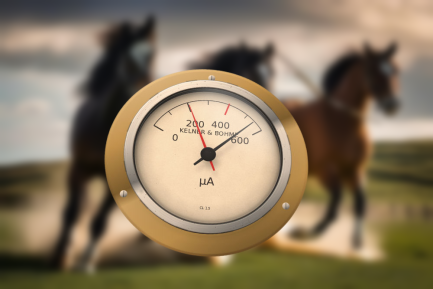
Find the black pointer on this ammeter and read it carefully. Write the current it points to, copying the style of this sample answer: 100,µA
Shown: 550,µA
